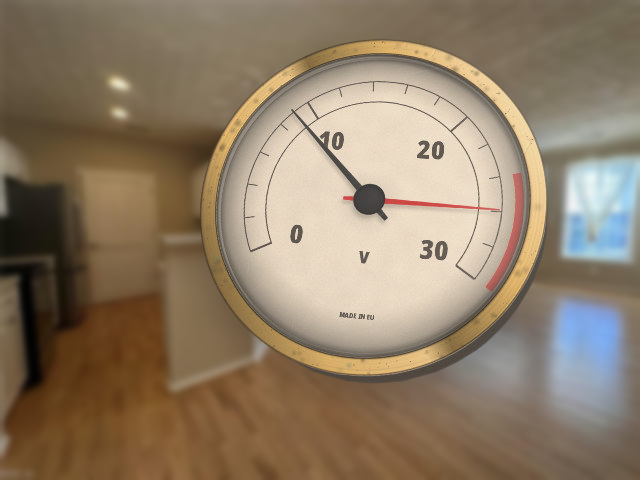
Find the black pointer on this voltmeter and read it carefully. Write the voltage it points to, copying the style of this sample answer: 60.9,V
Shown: 9,V
